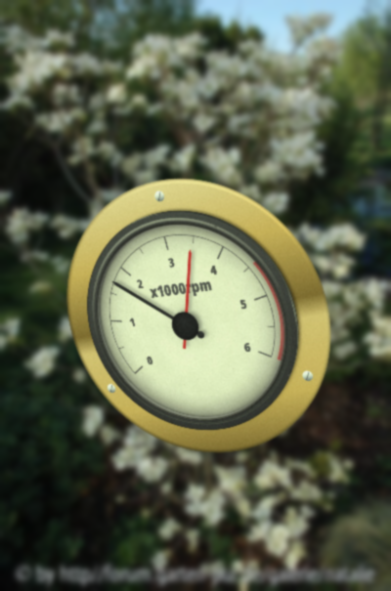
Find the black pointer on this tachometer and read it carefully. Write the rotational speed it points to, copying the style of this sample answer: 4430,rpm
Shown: 1750,rpm
